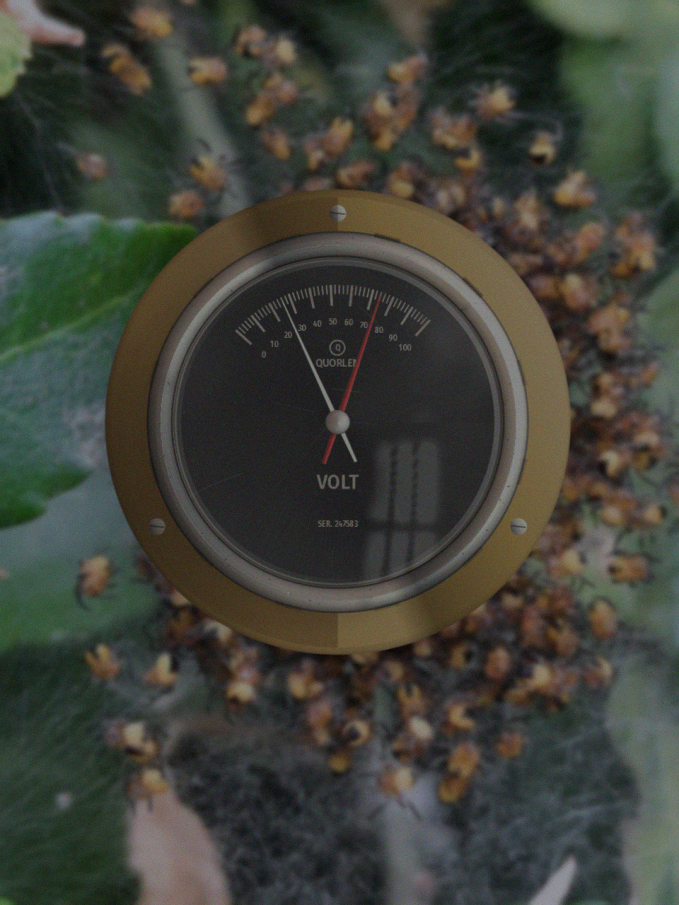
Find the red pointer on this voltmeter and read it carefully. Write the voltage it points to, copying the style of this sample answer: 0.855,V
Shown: 74,V
